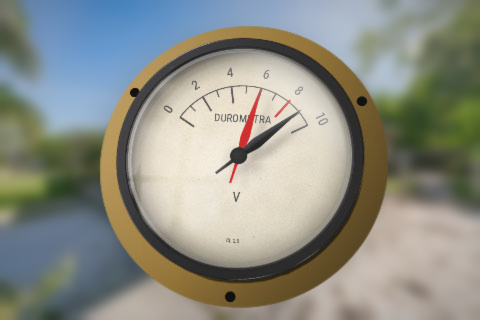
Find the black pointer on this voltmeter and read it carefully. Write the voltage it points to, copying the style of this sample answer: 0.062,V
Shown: 9,V
